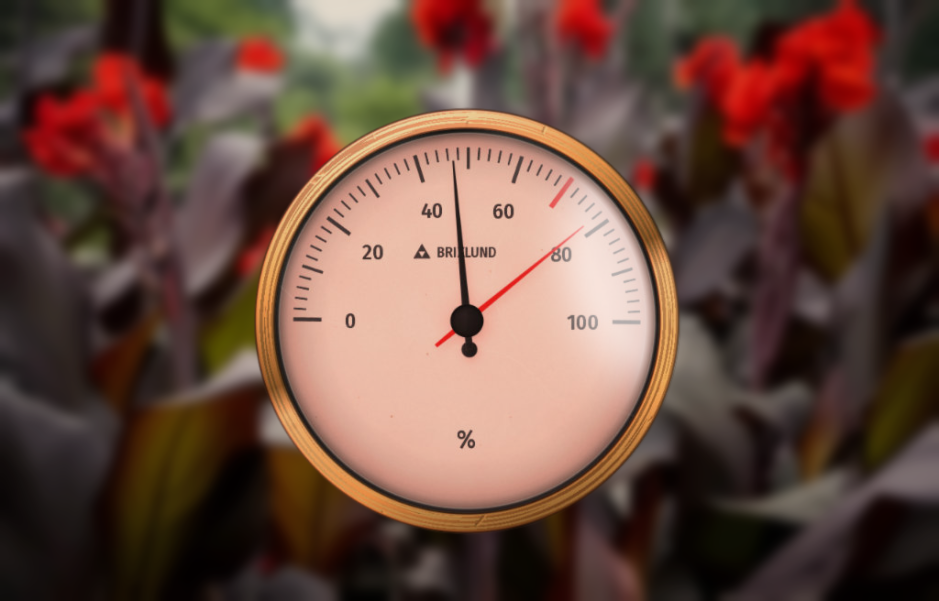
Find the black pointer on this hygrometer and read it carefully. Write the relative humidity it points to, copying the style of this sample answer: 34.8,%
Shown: 47,%
